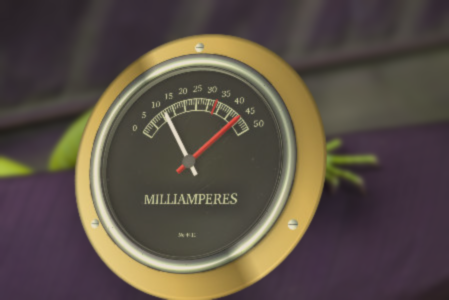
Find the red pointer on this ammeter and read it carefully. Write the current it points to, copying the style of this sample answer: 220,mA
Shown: 45,mA
